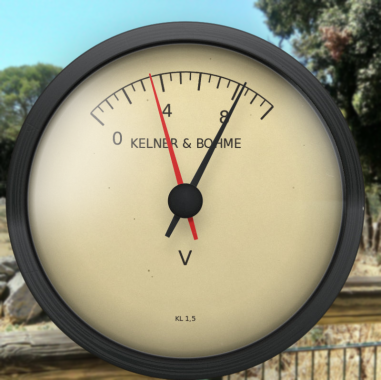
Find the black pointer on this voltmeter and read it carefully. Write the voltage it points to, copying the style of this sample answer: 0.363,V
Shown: 8.25,V
